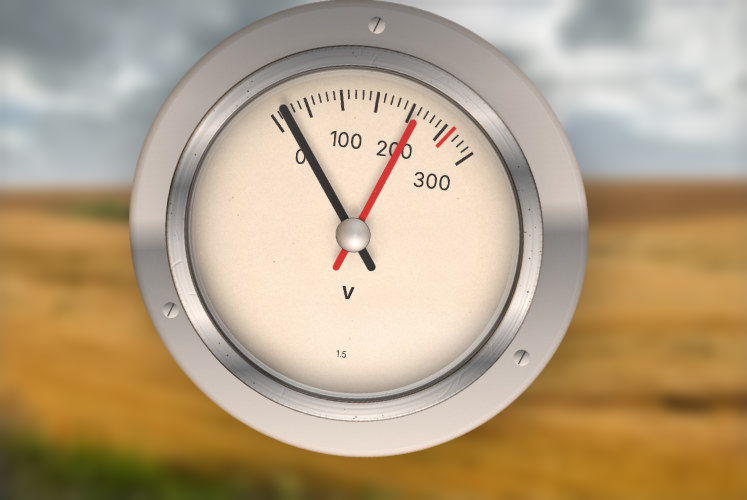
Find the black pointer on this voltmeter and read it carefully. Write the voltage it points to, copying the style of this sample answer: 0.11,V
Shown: 20,V
